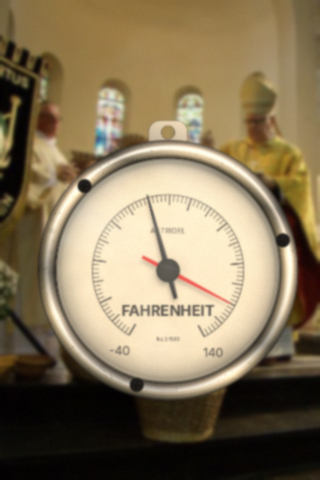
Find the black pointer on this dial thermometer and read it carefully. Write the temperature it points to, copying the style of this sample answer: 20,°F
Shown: 40,°F
